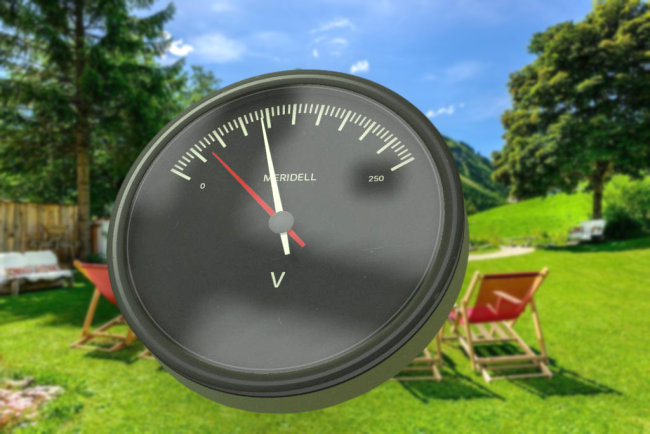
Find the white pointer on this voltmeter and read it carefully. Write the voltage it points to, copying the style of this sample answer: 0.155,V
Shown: 95,V
